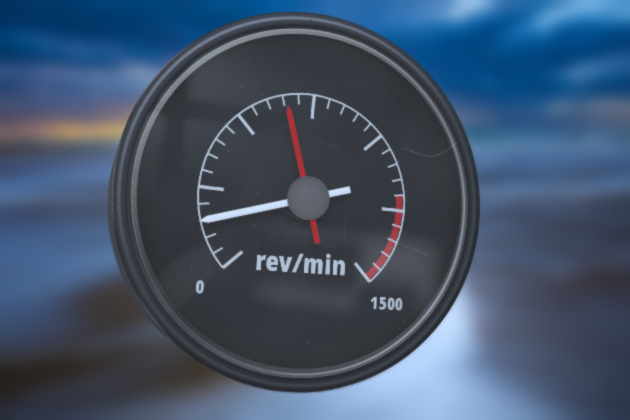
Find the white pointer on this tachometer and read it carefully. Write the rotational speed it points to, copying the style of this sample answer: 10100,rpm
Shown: 150,rpm
